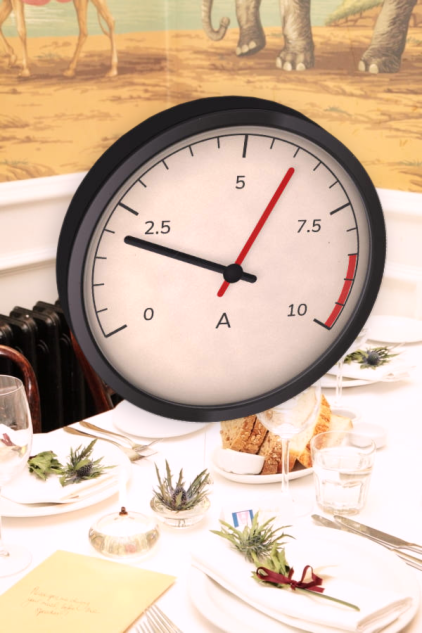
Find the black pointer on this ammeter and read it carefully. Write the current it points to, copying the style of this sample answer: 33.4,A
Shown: 2,A
